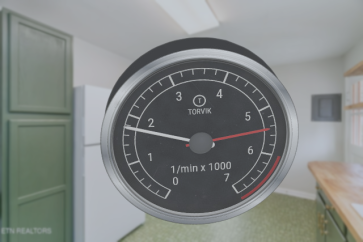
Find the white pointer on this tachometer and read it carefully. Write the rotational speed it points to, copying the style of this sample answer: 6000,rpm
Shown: 1800,rpm
